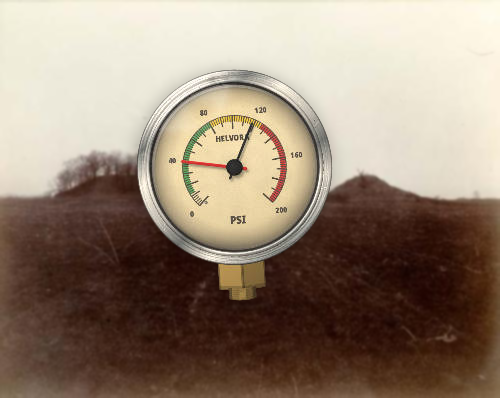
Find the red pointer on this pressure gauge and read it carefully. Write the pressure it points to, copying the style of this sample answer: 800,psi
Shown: 40,psi
